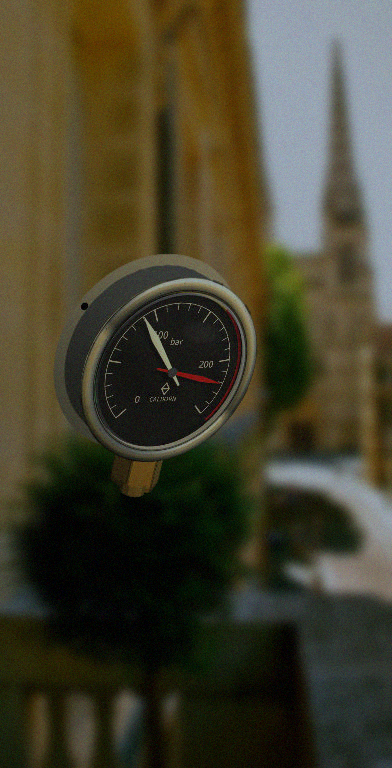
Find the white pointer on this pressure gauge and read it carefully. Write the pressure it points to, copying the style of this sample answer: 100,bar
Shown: 90,bar
